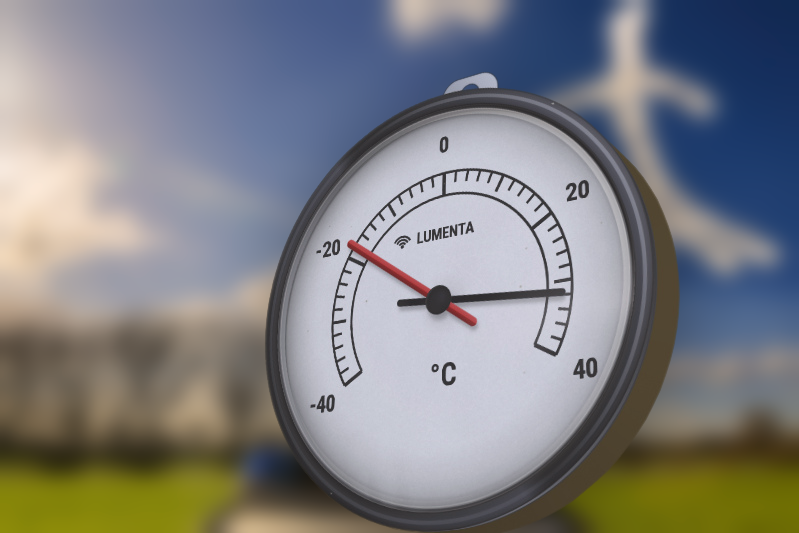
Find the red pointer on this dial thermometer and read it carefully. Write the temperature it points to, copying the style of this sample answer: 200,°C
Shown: -18,°C
